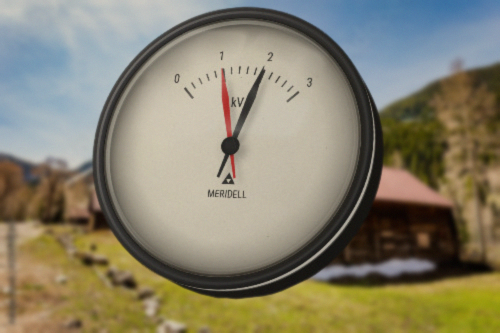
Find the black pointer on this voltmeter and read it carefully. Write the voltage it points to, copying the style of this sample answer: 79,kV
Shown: 2,kV
